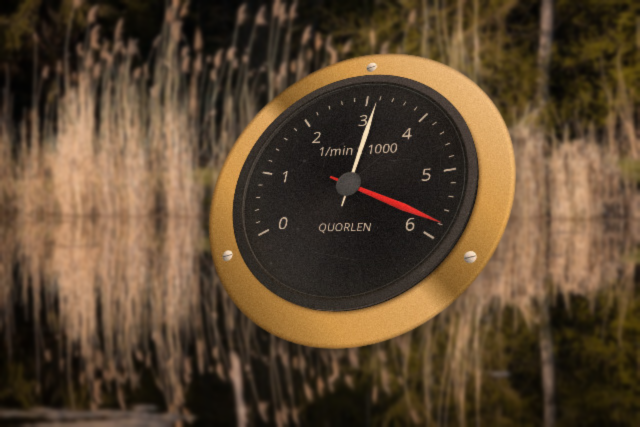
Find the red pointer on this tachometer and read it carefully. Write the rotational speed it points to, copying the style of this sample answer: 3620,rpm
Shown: 5800,rpm
